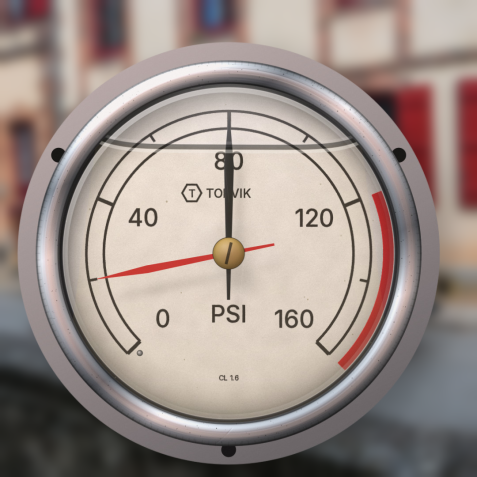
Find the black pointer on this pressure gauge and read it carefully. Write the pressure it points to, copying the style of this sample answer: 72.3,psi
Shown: 80,psi
